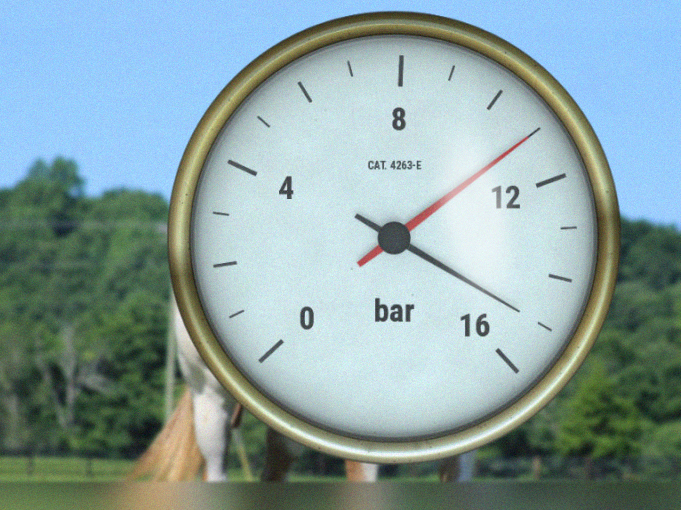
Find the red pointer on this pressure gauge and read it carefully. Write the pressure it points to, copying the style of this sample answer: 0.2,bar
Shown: 11,bar
